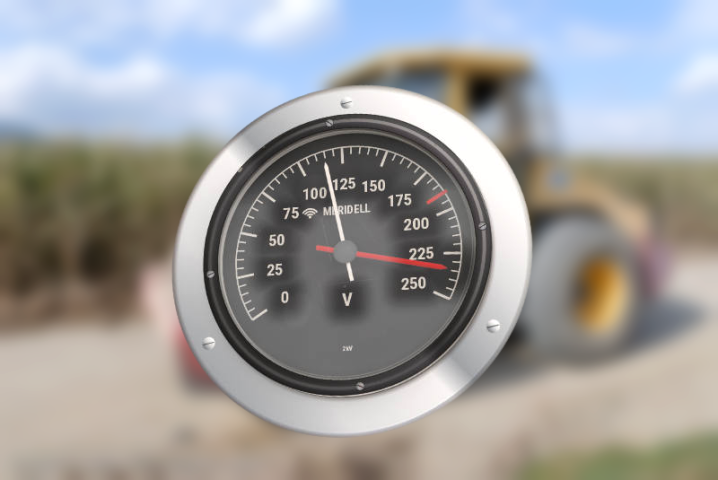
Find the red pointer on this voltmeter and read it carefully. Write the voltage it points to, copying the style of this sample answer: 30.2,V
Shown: 235,V
